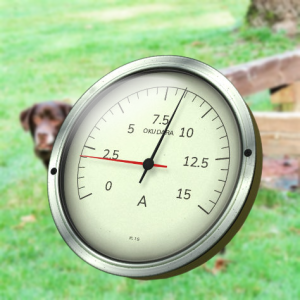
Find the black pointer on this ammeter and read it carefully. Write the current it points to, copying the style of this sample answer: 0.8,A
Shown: 8.5,A
